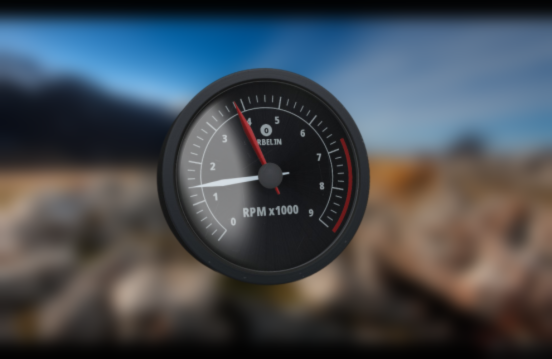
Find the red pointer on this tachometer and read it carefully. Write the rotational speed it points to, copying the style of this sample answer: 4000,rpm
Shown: 3800,rpm
